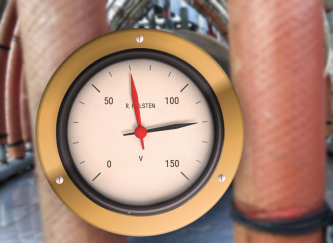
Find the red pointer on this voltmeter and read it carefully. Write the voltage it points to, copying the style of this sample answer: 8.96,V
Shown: 70,V
